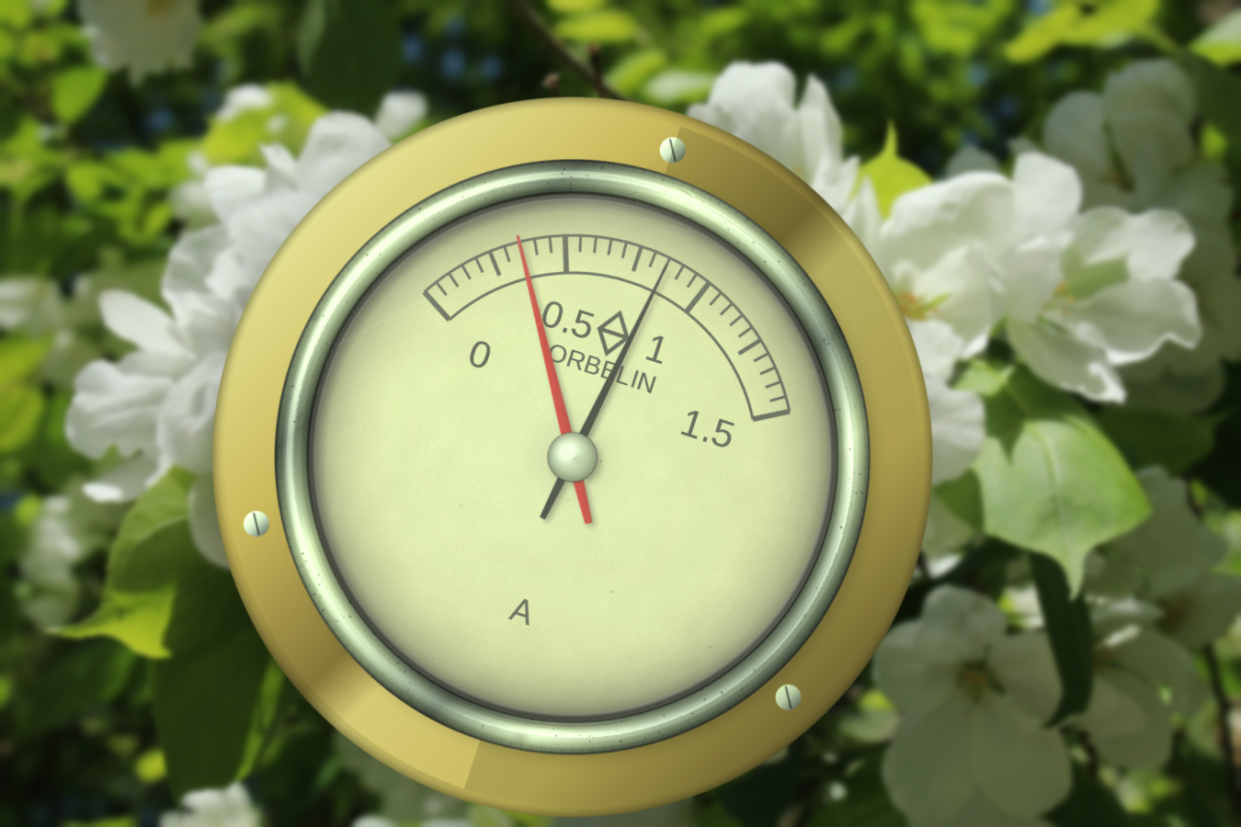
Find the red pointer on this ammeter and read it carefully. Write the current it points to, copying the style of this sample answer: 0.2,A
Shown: 0.35,A
